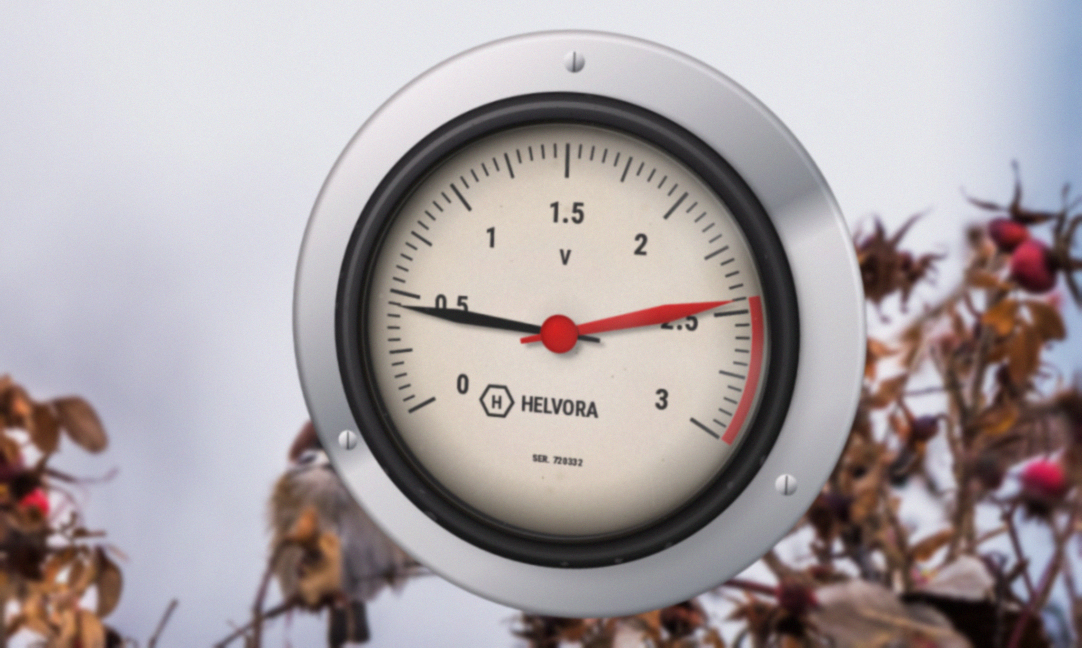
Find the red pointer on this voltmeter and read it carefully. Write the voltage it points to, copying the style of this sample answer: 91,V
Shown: 2.45,V
